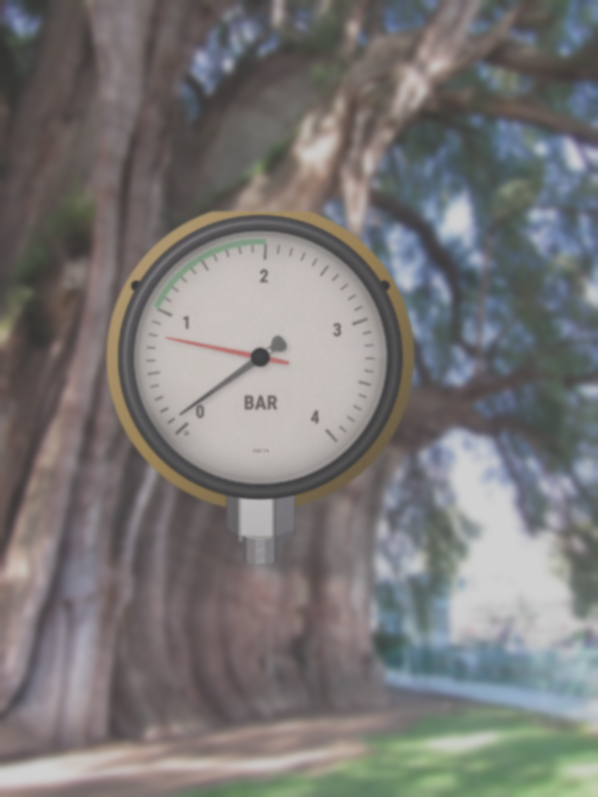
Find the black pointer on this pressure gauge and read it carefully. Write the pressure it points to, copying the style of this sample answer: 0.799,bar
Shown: 0.1,bar
